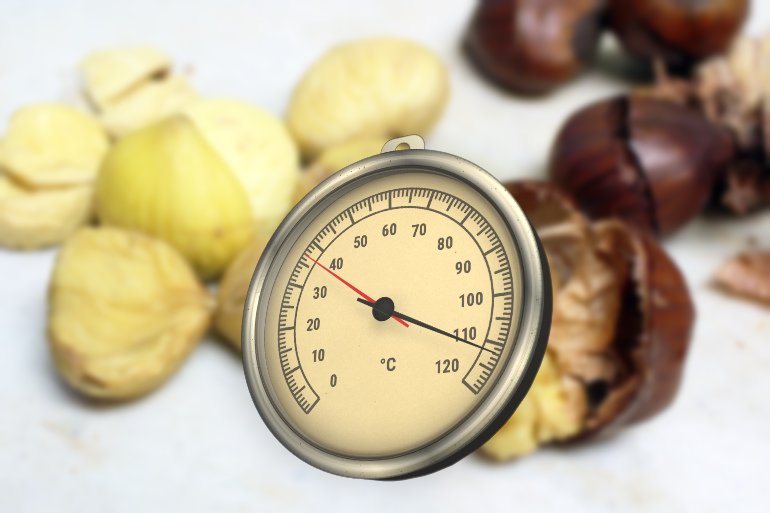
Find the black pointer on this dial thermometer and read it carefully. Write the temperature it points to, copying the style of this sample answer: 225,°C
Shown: 112,°C
